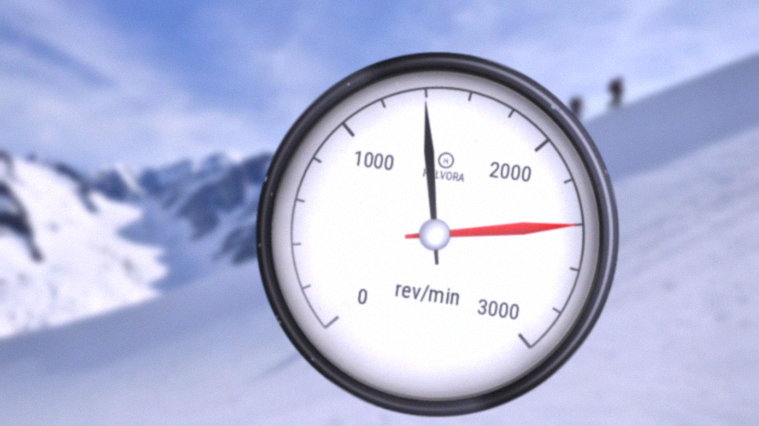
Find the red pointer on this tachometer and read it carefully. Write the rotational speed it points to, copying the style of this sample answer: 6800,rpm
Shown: 2400,rpm
